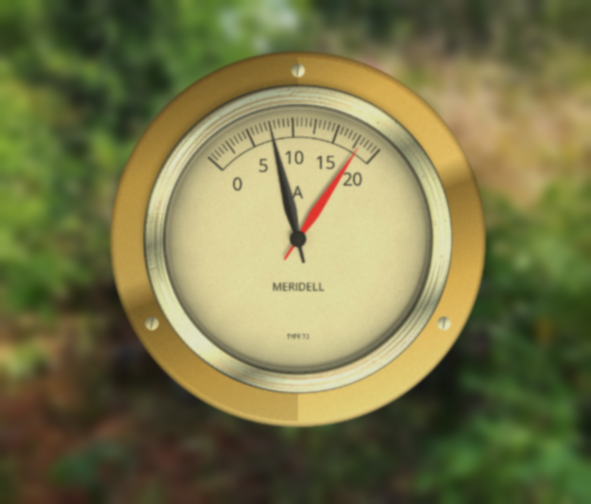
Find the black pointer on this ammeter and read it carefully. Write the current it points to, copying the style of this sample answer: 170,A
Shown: 7.5,A
